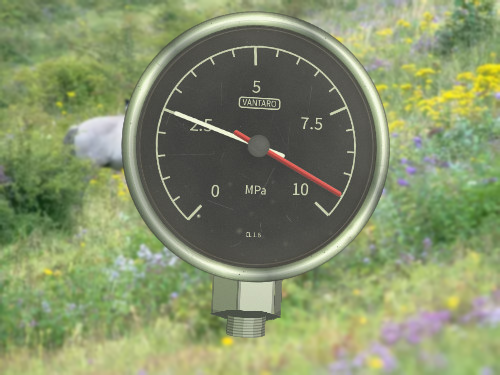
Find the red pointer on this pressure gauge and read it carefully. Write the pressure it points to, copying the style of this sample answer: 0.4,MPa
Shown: 9.5,MPa
